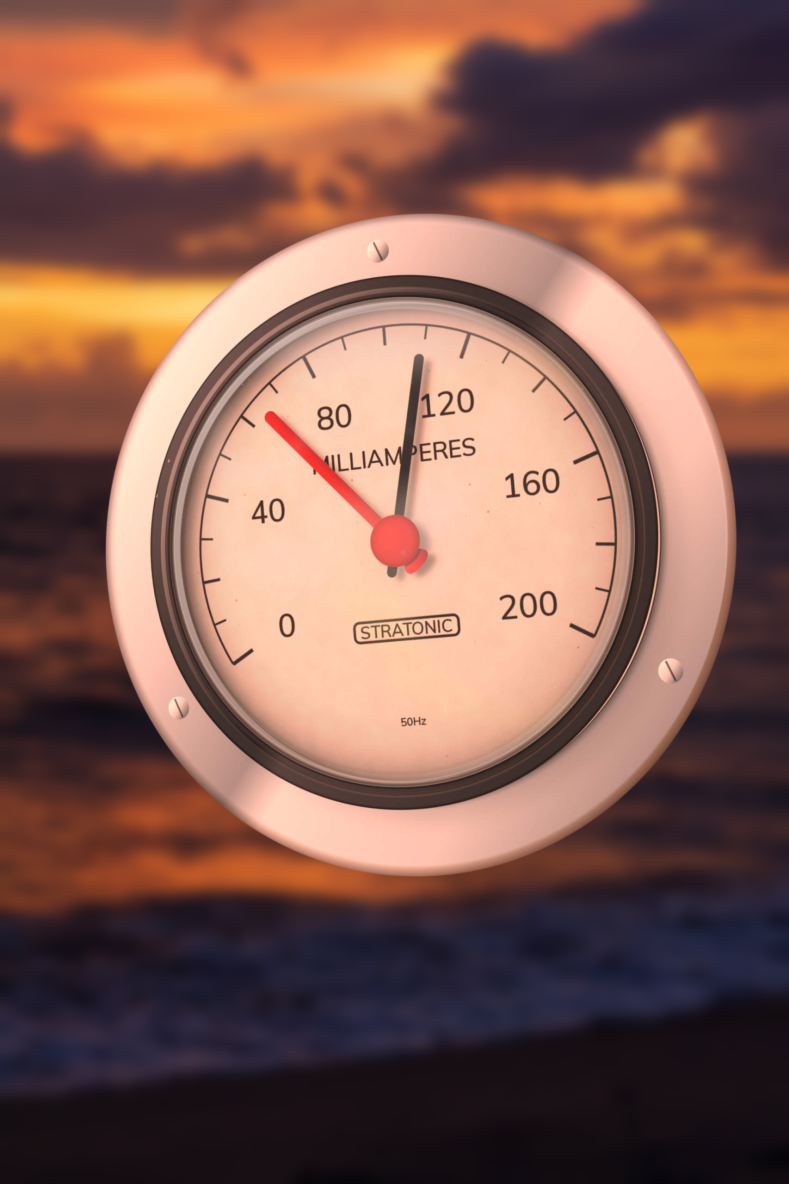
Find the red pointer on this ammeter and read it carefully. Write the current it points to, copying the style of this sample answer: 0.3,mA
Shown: 65,mA
